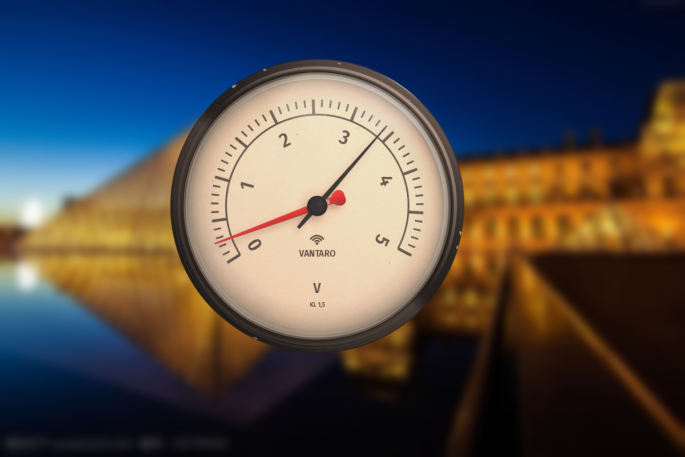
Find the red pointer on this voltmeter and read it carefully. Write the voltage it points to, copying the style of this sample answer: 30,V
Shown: 0.25,V
